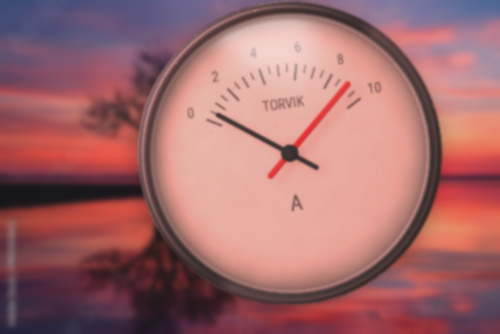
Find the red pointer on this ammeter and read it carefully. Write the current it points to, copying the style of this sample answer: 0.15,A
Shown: 9,A
